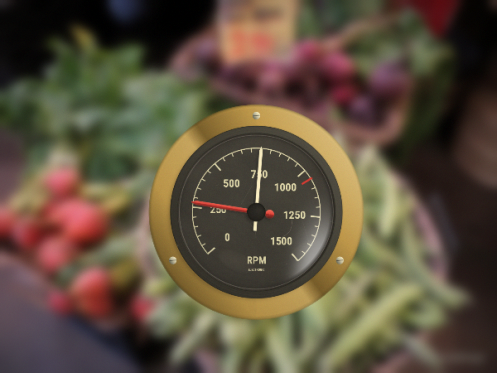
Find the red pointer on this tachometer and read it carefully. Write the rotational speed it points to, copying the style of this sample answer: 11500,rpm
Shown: 275,rpm
